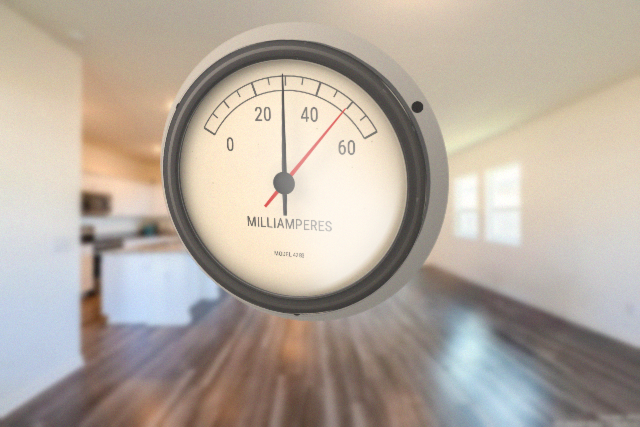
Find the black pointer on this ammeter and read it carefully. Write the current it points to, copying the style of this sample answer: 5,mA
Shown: 30,mA
